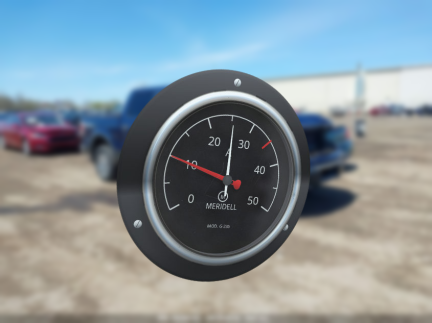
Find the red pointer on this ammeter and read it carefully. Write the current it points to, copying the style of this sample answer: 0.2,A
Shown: 10,A
